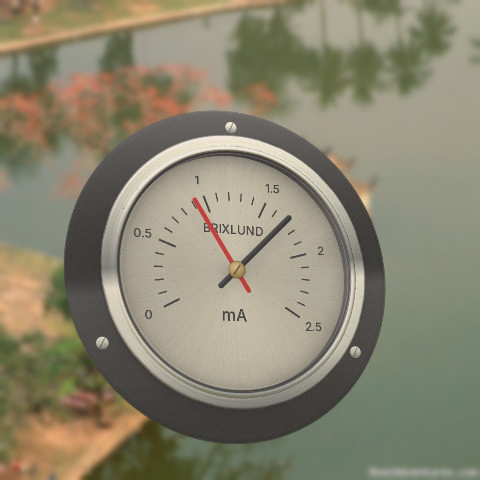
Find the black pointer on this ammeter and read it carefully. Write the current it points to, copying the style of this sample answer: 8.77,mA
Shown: 1.7,mA
